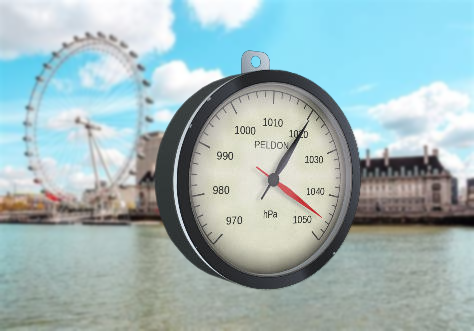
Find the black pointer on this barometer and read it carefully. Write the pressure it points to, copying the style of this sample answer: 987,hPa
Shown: 1020,hPa
